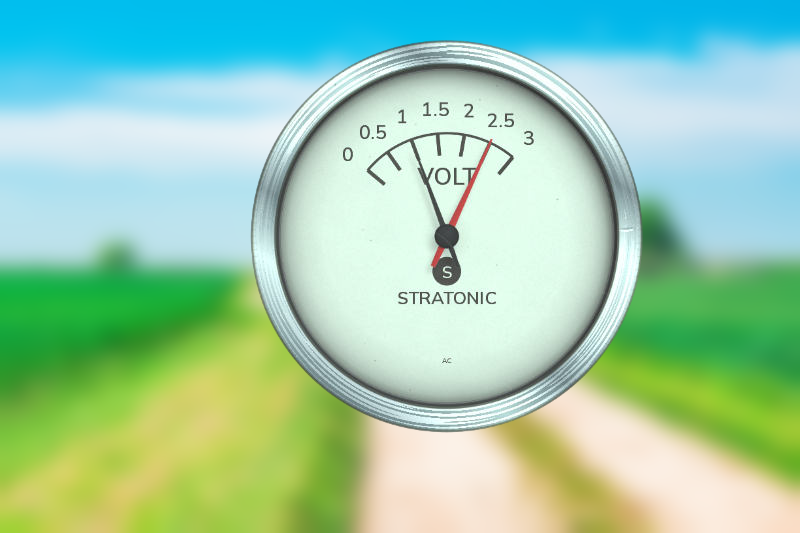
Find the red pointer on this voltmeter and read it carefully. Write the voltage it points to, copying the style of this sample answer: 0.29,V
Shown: 2.5,V
